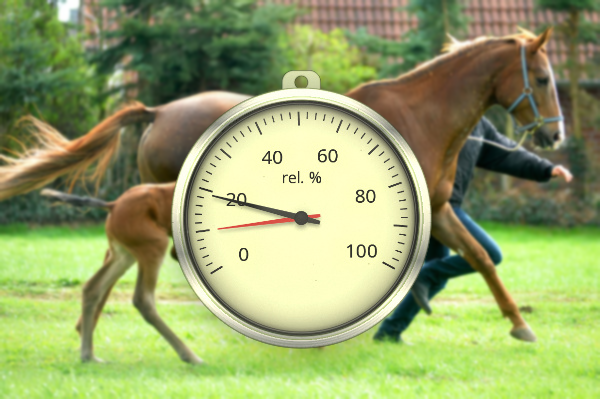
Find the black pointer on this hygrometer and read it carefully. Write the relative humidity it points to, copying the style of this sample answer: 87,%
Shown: 19,%
